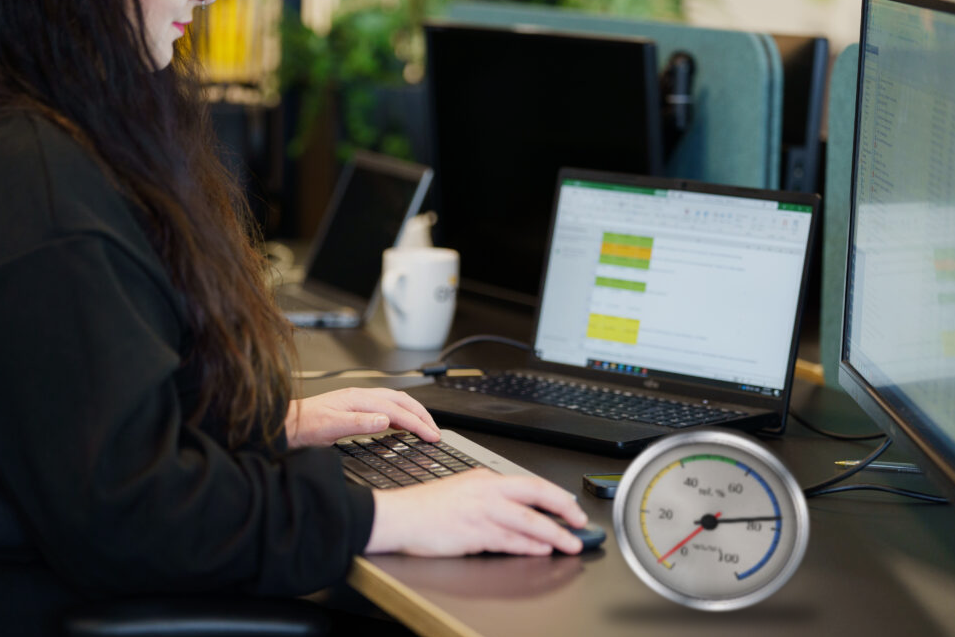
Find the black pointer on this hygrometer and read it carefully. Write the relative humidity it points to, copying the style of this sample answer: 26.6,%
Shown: 76,%
